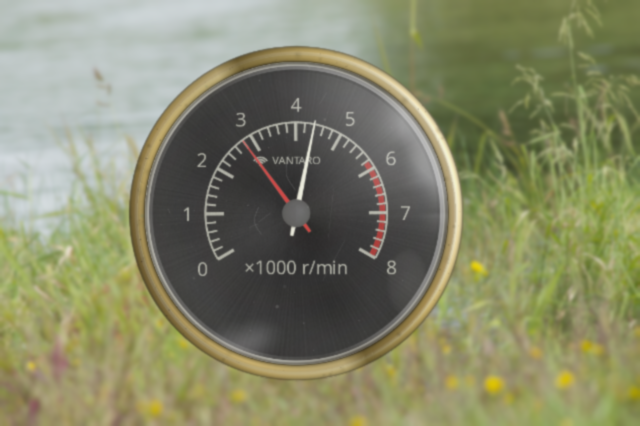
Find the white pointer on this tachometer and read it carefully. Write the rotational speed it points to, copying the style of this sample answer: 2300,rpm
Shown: 4400,rpm
